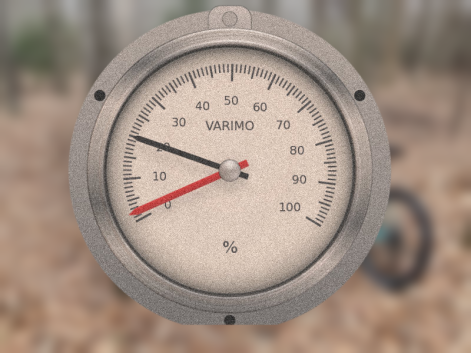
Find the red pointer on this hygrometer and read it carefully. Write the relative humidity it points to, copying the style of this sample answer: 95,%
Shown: 2,%
